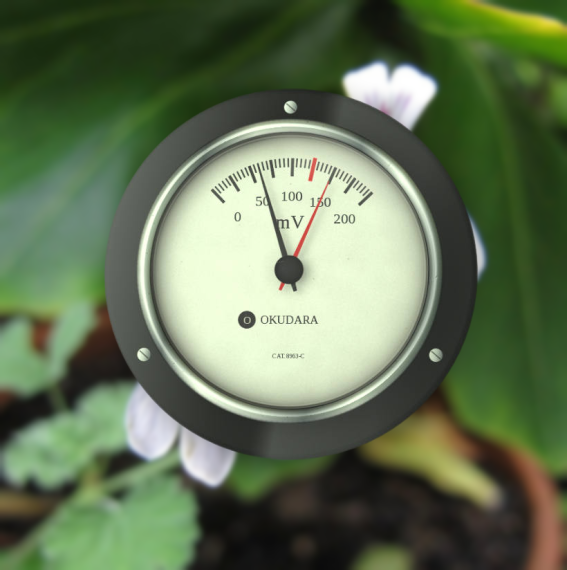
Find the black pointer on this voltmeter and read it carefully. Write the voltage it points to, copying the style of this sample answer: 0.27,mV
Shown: 60,mV
